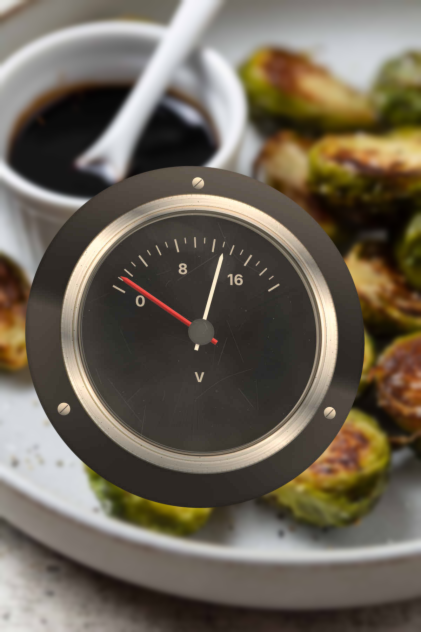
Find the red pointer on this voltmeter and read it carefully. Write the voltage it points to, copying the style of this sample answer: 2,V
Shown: 1,V
